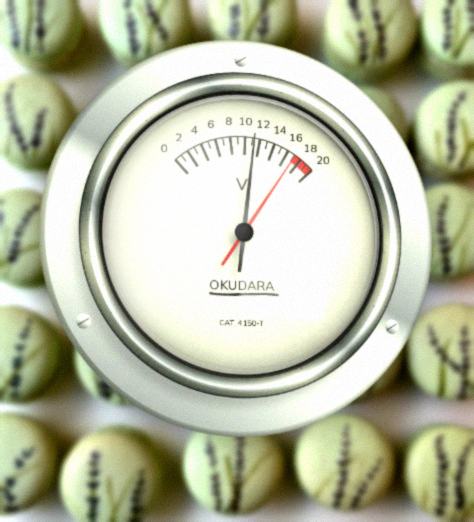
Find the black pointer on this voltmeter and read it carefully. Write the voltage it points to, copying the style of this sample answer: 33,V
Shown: 11,V
